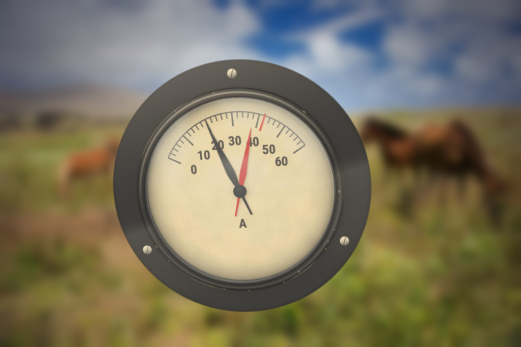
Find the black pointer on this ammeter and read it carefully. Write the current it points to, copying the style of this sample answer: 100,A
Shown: 20,A
